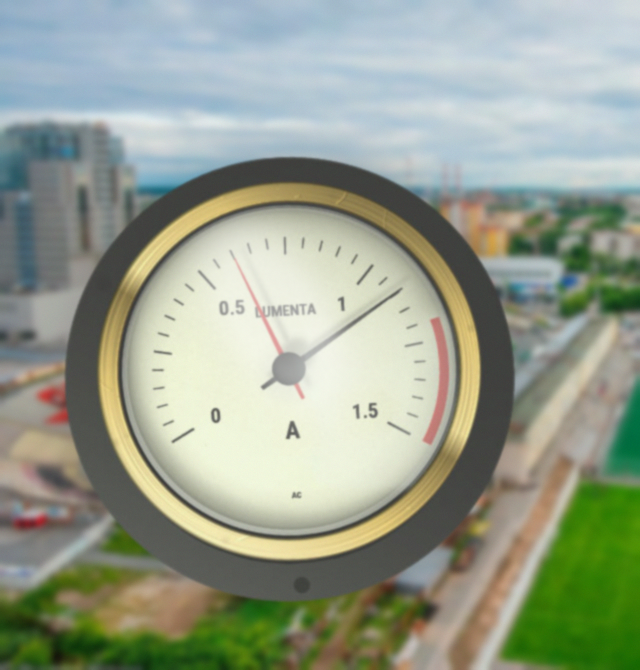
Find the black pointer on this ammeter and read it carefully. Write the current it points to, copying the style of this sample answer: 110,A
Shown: 1.1,A
